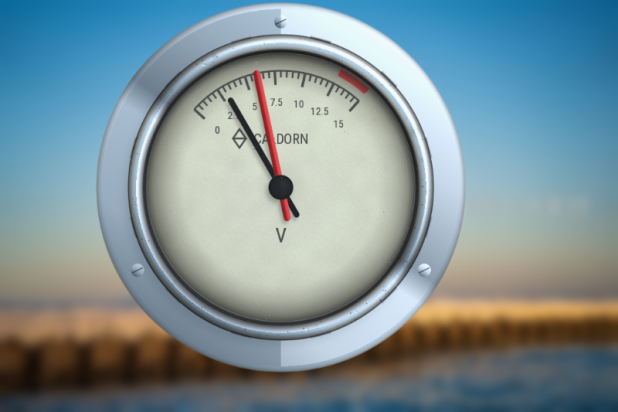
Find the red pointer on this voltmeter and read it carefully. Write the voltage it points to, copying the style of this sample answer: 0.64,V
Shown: 6,V
